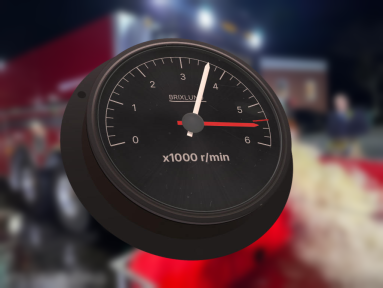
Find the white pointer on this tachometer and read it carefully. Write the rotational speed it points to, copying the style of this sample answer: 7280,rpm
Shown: 3600,rpm
